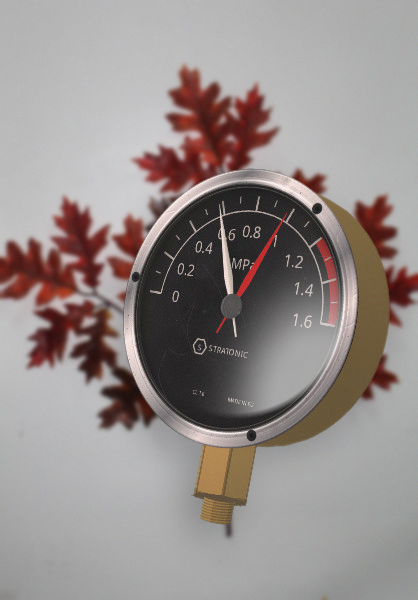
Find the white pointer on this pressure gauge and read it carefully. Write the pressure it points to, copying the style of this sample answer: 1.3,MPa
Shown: 0.6,MPa
